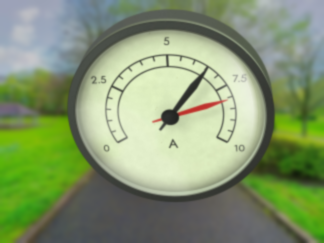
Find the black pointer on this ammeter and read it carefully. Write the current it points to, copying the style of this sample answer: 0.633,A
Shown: 6.5,A
